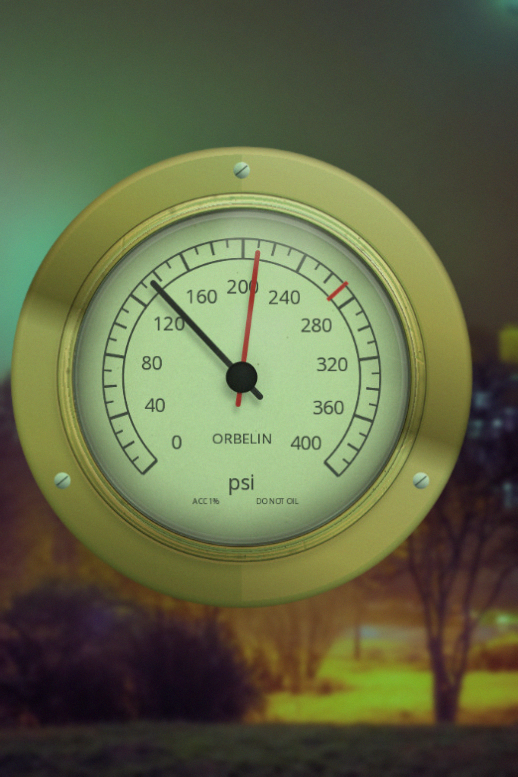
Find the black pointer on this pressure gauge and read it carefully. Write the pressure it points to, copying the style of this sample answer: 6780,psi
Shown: 135,psi
